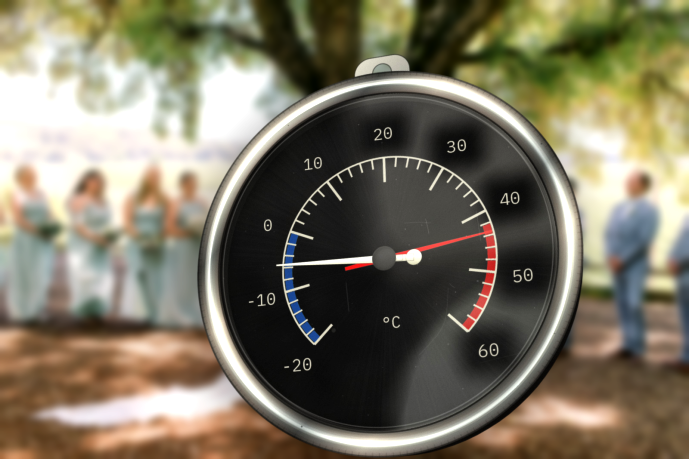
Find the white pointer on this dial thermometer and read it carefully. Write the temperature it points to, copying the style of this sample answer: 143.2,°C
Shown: -6,°C
